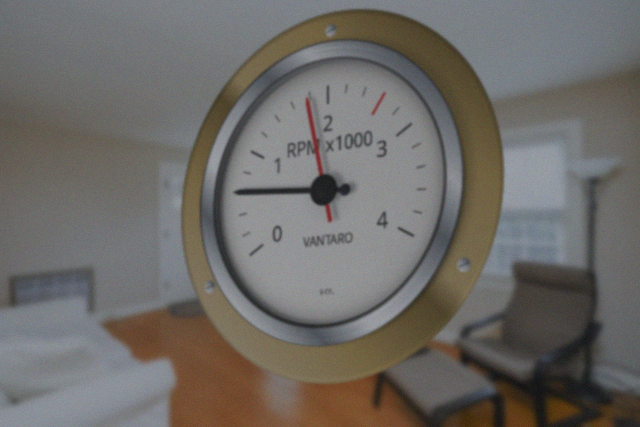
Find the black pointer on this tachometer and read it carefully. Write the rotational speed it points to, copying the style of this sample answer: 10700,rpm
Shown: 600,rpm
